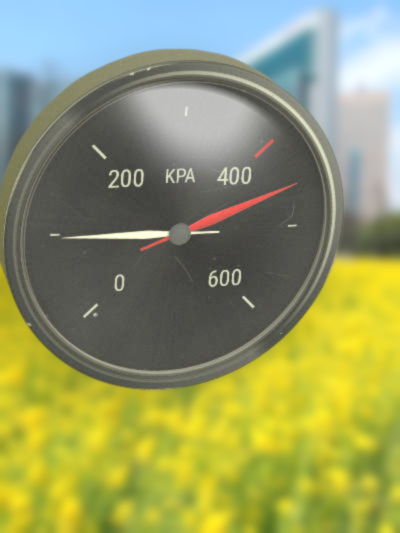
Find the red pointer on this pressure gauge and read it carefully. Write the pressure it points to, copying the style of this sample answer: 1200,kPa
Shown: 450,kPa
